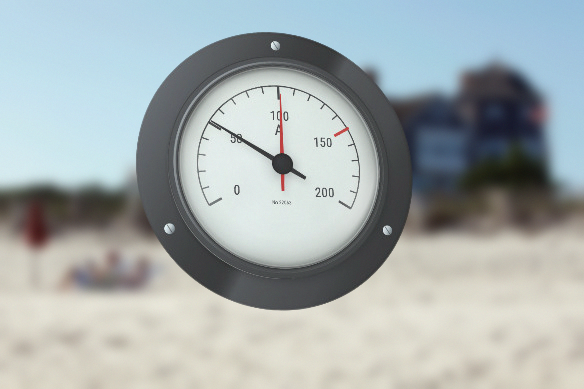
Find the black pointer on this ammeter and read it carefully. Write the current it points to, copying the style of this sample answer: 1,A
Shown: 50,A
